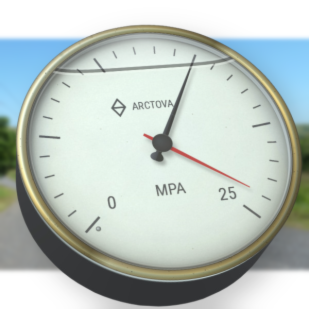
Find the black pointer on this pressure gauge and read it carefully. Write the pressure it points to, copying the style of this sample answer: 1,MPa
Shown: 15,MPa
